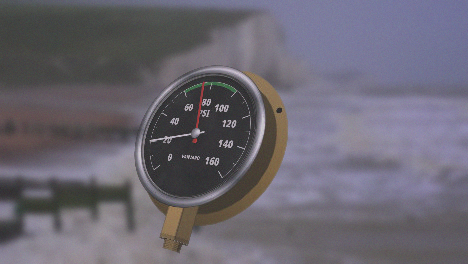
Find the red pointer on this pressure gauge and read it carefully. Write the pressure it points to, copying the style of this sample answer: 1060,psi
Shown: 75,psi
